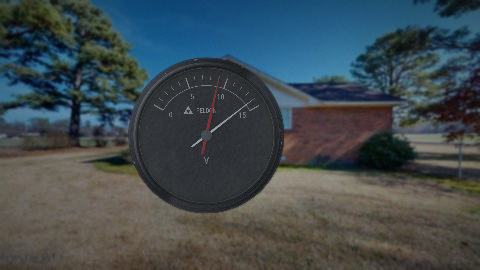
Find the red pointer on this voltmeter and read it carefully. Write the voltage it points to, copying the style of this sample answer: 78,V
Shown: 9,V
